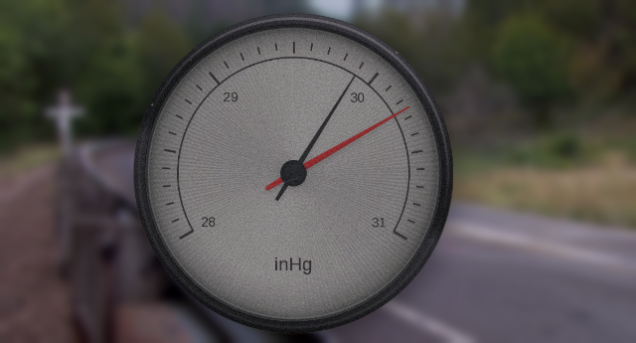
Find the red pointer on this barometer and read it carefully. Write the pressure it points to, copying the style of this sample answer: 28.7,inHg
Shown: 30.25,inHg
